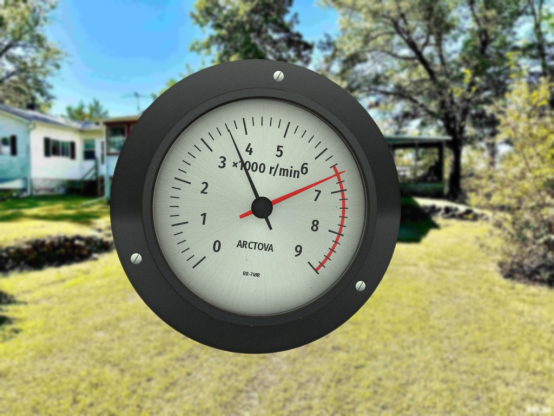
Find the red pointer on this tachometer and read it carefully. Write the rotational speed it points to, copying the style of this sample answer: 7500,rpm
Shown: 6600,rpm
